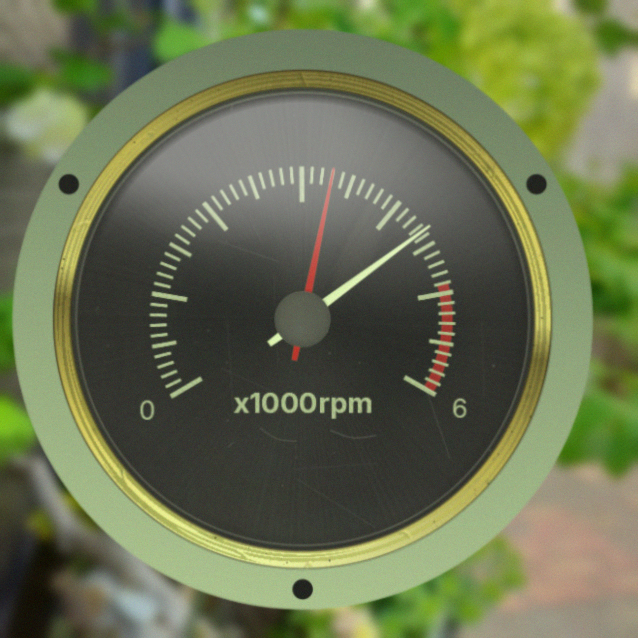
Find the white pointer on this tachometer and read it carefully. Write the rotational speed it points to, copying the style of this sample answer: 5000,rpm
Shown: 4350,rpm
